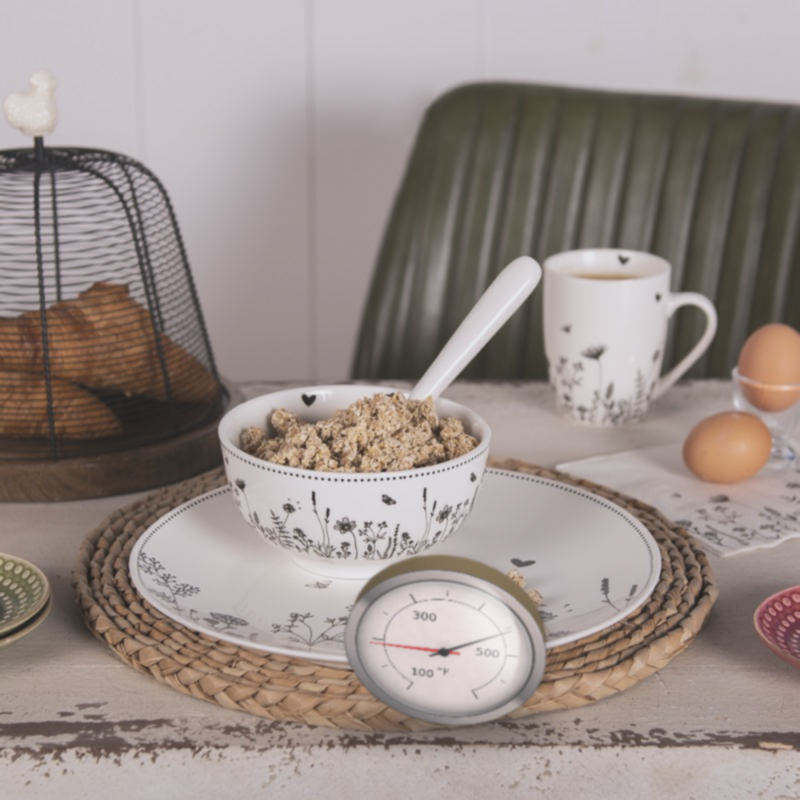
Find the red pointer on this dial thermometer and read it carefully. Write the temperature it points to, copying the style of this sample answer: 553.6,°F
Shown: 200,°F
